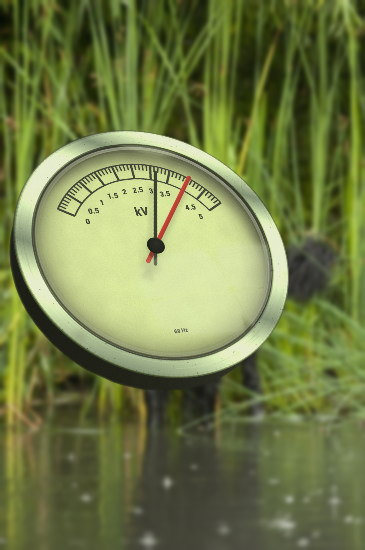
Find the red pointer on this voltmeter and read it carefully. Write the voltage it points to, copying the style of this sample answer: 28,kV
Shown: 4,kV
